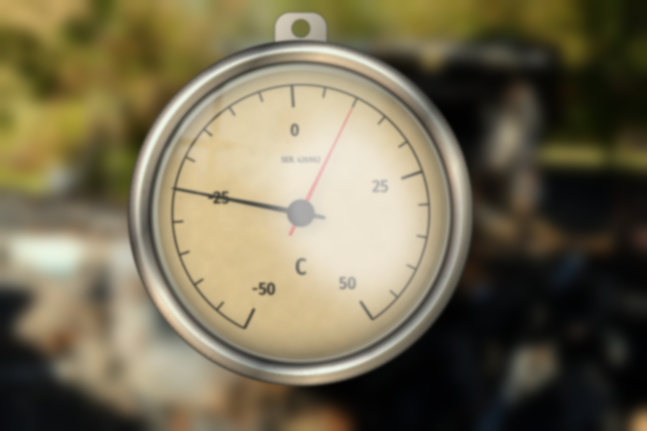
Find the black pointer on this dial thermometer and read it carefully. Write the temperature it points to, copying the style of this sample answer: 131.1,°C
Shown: -25,°C
